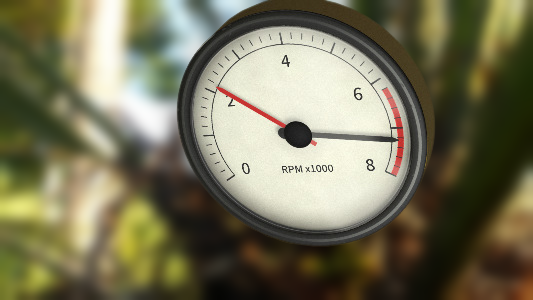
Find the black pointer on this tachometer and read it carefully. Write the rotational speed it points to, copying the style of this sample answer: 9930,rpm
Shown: 7200,rpm
